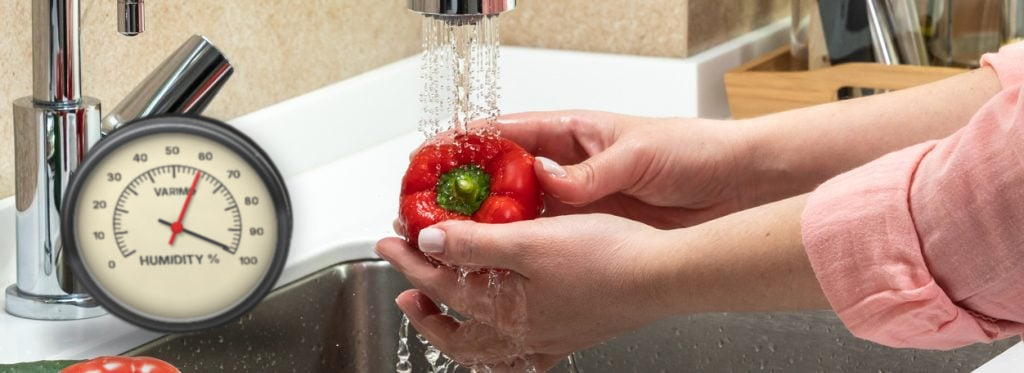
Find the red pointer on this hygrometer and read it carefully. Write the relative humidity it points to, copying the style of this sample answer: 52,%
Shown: 60,%
